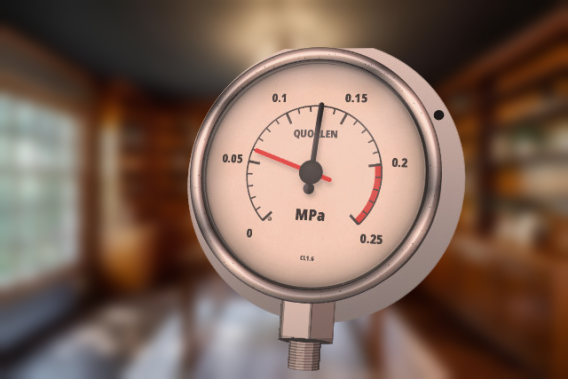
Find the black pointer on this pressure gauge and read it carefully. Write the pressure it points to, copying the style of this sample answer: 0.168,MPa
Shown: 0.13,MPa
